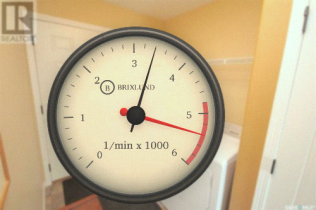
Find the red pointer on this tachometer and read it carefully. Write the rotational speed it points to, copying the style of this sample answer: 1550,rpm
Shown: 5400,rpm
